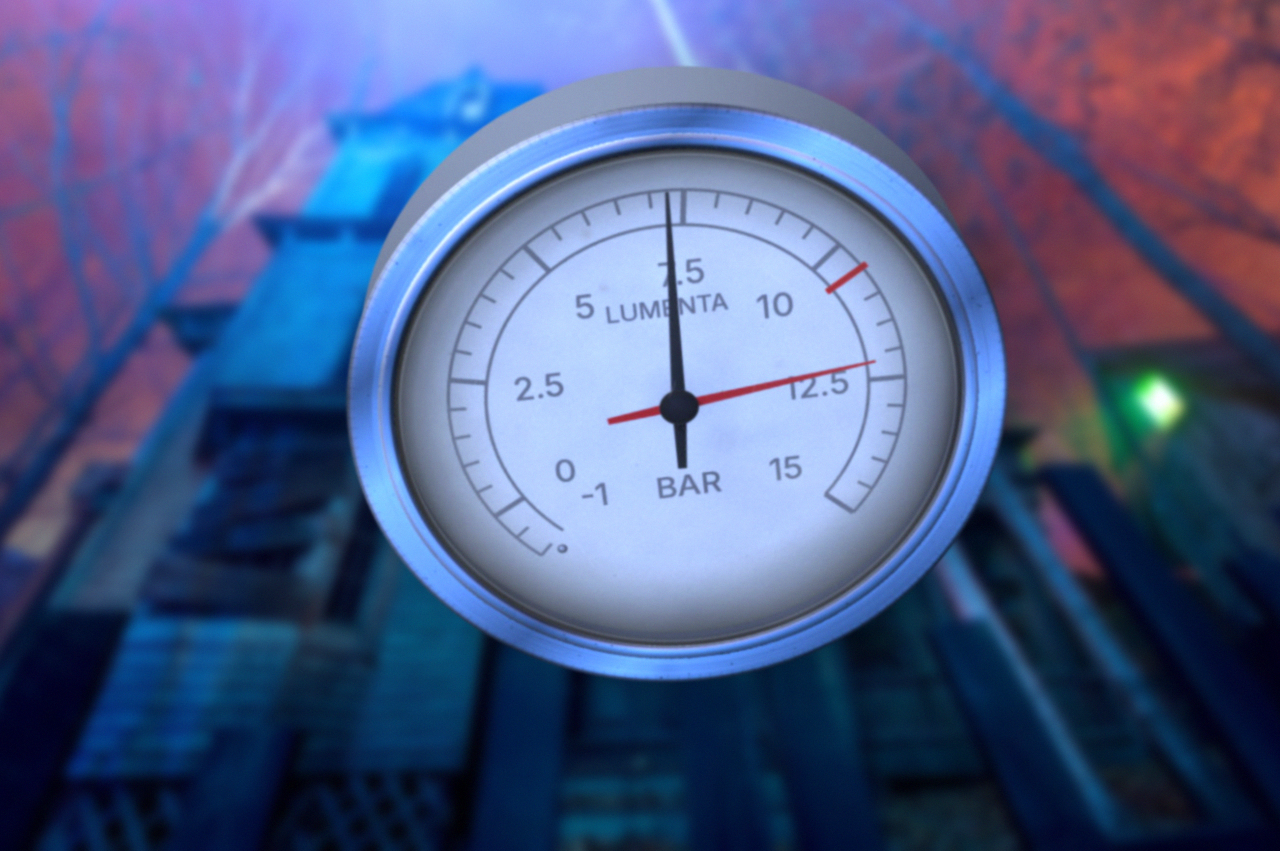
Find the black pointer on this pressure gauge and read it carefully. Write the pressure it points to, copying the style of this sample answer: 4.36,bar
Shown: 7.25,bar
